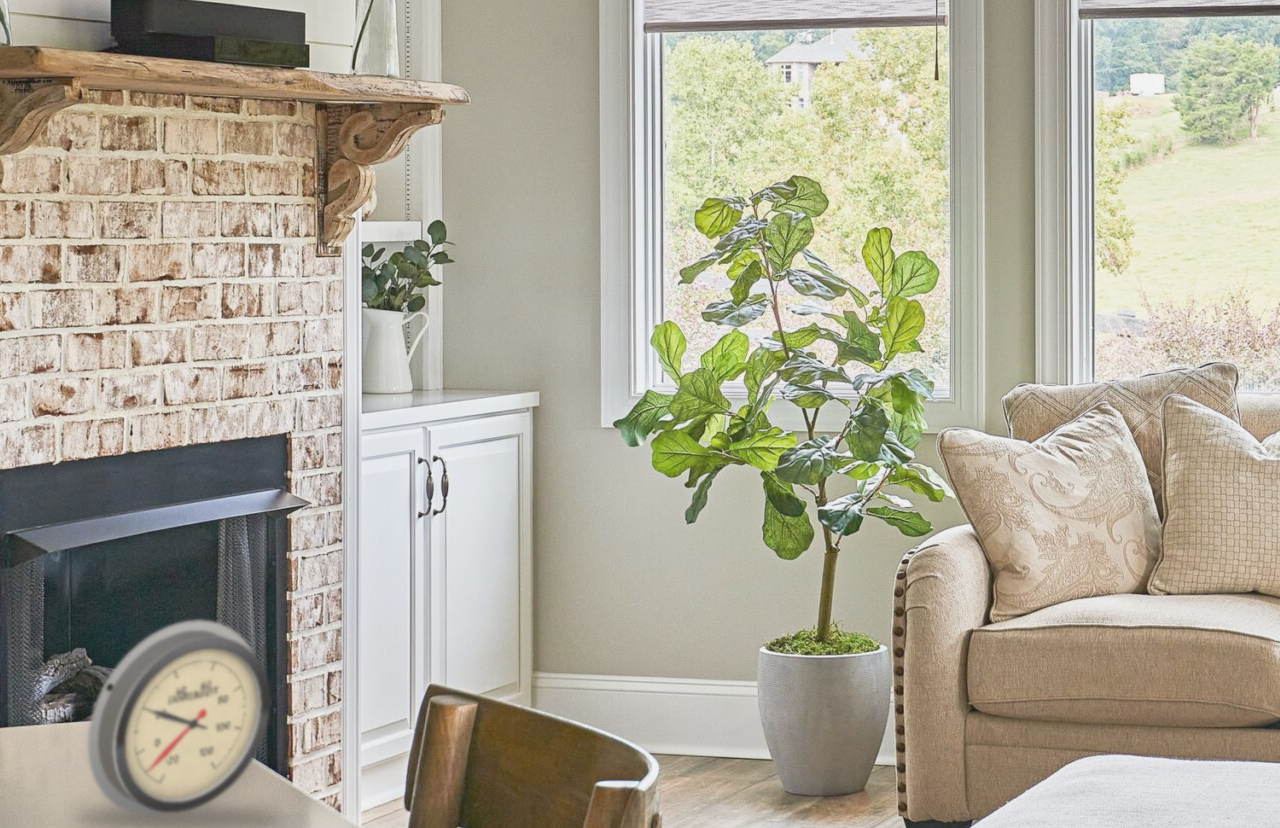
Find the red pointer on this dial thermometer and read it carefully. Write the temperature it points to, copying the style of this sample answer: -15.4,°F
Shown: -10,°F
